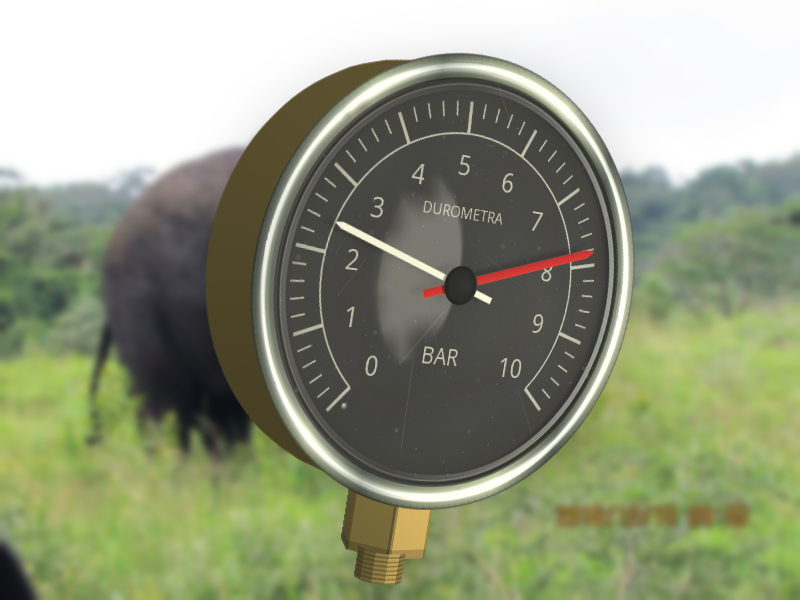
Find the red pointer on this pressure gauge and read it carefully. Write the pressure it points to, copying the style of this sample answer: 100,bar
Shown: 7.8,bar
